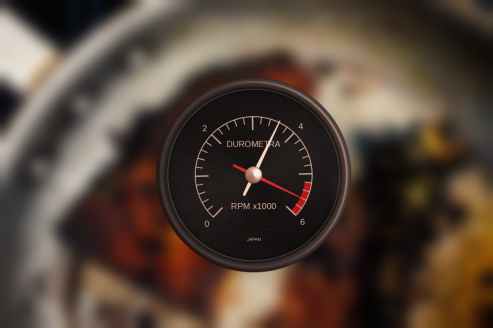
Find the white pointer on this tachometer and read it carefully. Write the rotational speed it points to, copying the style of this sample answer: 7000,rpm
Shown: 3600,rpm
